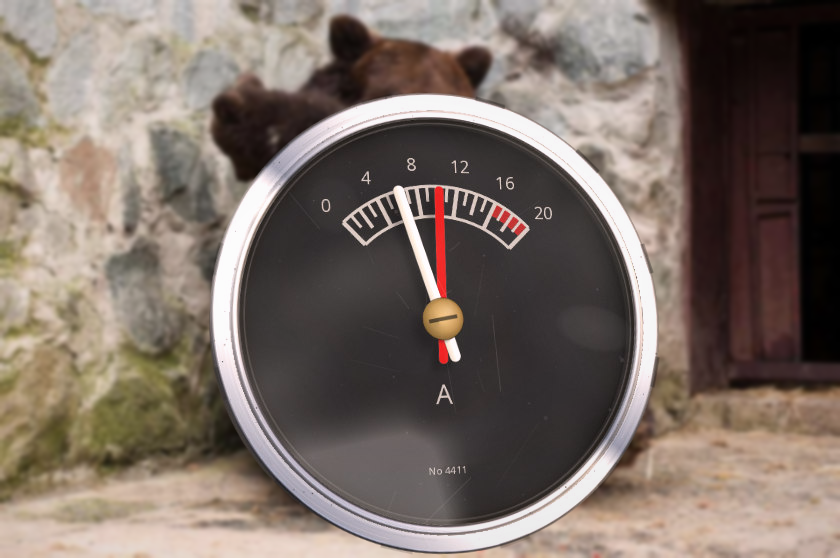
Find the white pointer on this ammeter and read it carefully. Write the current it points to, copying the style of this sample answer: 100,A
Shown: 6,A
